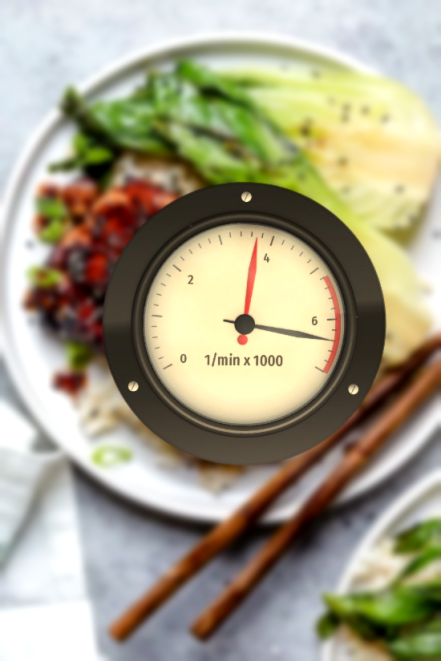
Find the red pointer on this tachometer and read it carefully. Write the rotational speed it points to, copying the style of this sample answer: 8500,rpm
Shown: 3700,rpm
